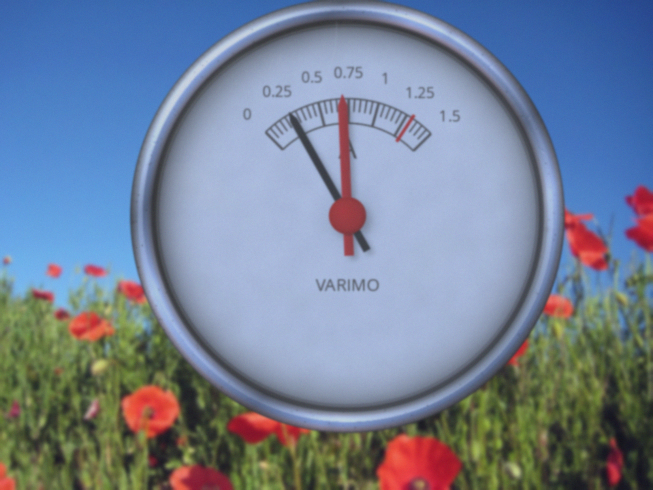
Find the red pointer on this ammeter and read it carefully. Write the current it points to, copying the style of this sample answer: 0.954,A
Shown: 0.7,A
